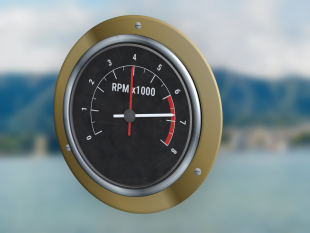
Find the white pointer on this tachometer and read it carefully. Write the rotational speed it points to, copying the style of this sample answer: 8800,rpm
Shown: 6750,rpm
